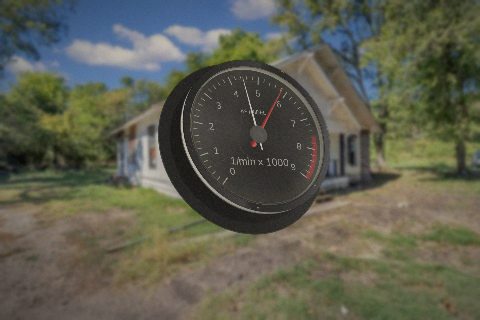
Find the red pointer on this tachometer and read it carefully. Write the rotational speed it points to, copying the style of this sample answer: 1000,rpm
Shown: 5800,rpm
